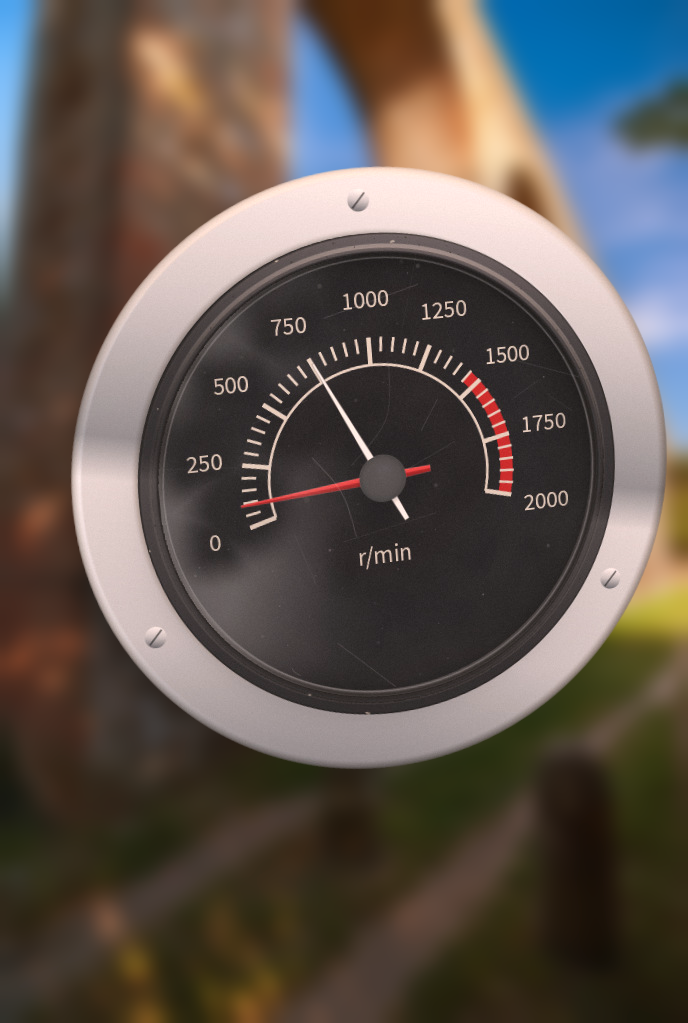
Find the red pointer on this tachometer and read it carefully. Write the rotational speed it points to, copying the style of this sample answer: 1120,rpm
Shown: 100,rpm
